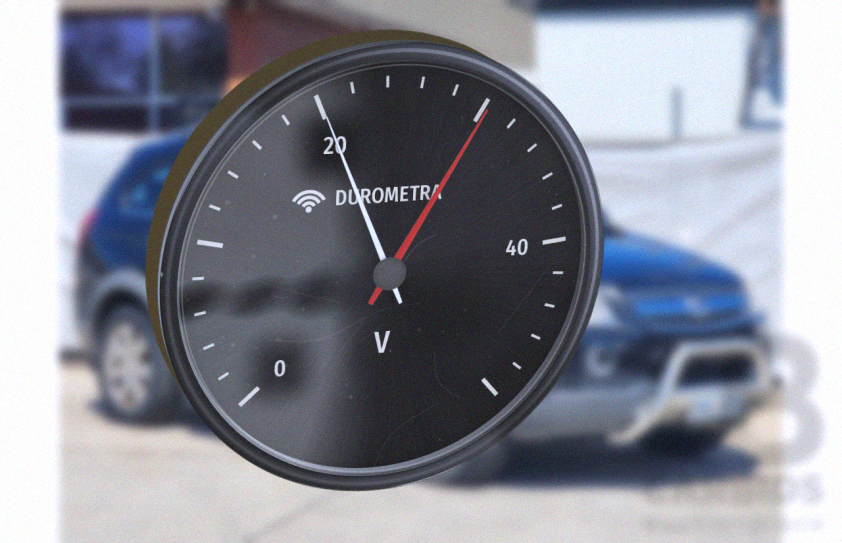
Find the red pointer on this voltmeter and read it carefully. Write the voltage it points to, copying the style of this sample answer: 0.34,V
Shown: 30,V
